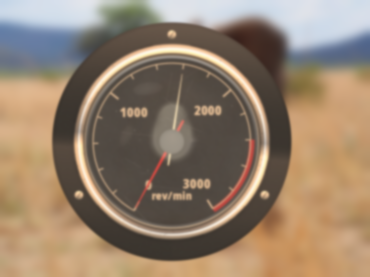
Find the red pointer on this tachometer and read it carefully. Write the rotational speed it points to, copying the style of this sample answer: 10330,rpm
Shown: 0,rpm
